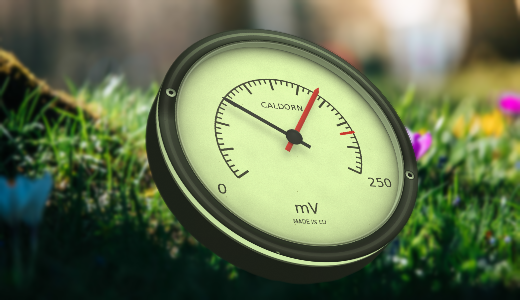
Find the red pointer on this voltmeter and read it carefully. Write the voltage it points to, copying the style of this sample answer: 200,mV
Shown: 165,mV
